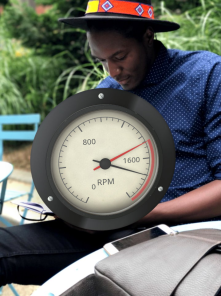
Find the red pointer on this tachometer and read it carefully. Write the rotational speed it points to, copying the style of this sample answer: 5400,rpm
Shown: 1450,rpm
